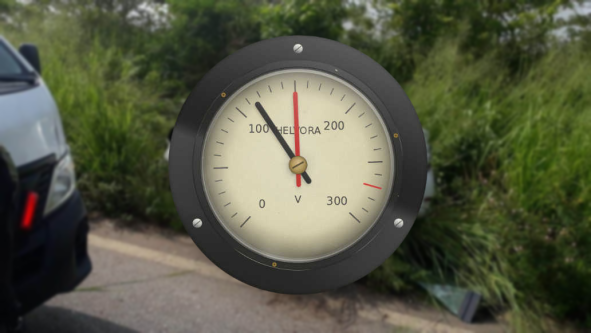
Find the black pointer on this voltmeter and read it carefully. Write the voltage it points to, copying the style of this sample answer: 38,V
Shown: 115,V
